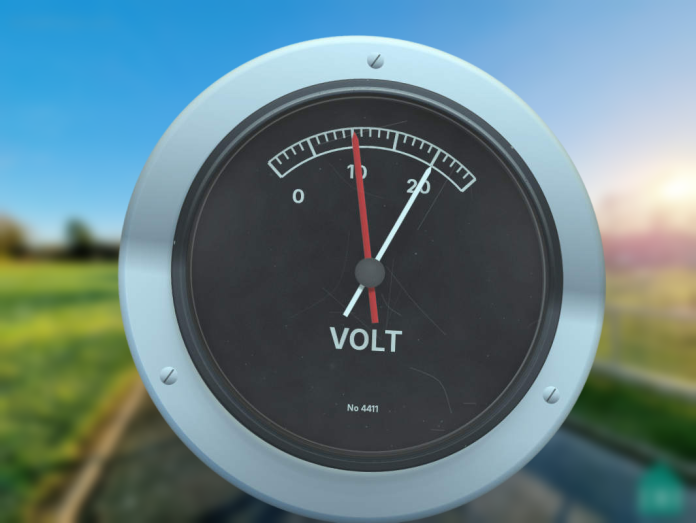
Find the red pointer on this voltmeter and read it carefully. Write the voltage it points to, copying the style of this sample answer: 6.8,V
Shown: 10,V
